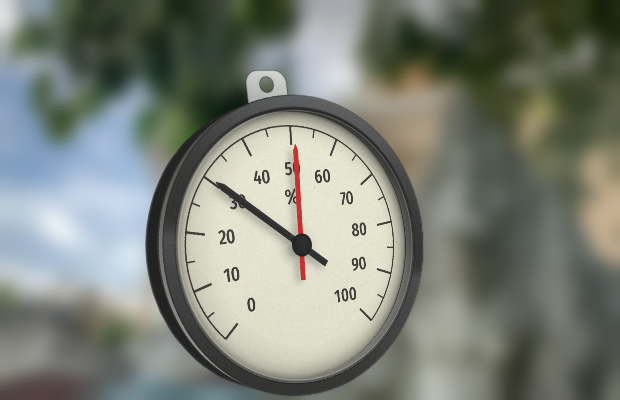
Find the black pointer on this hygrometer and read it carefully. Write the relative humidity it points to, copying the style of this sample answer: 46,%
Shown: 30,%
